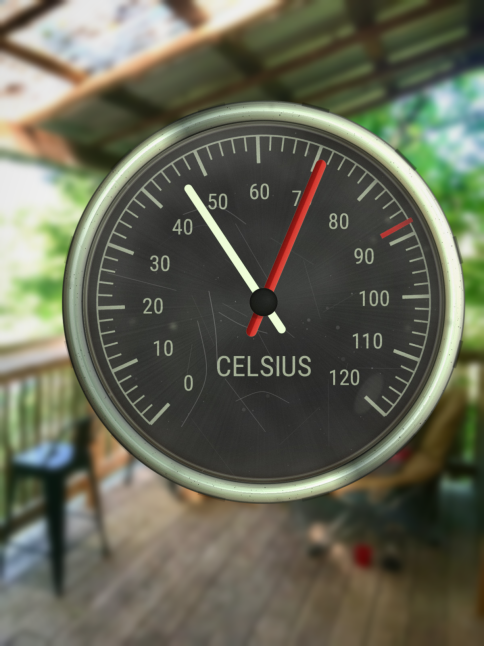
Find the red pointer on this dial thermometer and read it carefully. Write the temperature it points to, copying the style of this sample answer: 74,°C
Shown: 71,°C
